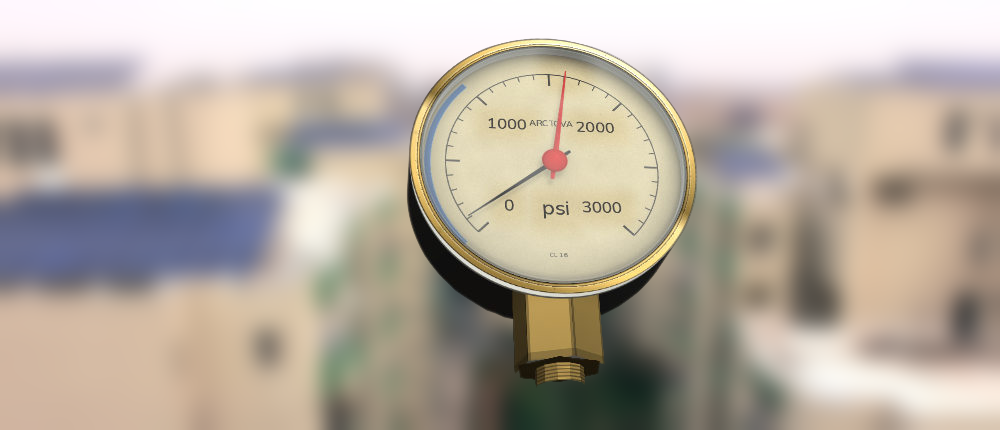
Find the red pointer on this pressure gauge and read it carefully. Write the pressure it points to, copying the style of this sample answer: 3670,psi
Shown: 1600,psi
